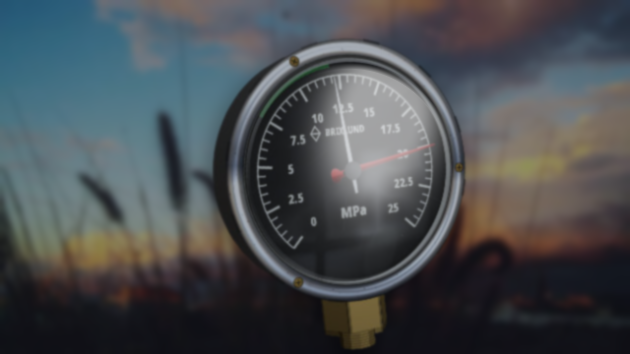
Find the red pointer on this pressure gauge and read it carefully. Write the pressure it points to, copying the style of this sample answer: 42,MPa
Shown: 20,MPa
